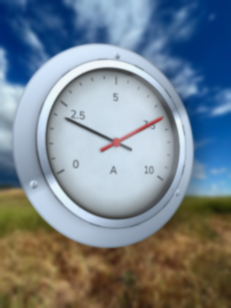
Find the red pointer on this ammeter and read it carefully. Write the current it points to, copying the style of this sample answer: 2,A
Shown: 7.5,A
